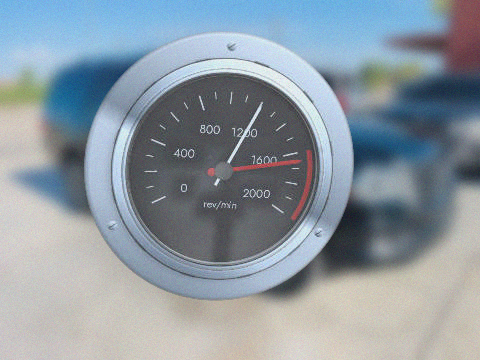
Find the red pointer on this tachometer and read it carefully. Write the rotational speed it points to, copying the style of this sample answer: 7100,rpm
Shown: 1650,rpm
